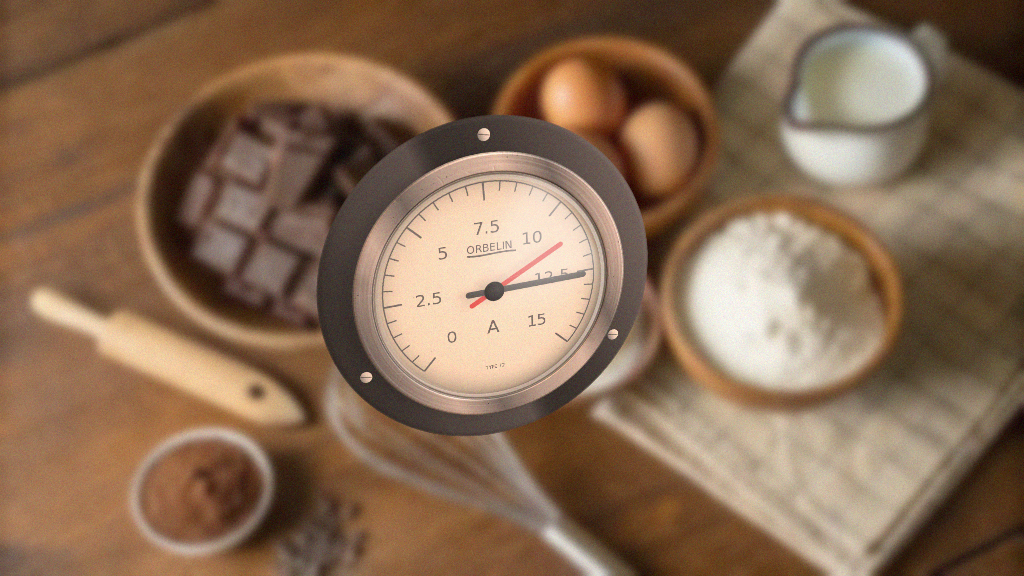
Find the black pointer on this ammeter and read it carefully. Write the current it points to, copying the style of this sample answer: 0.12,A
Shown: 12.5,A
